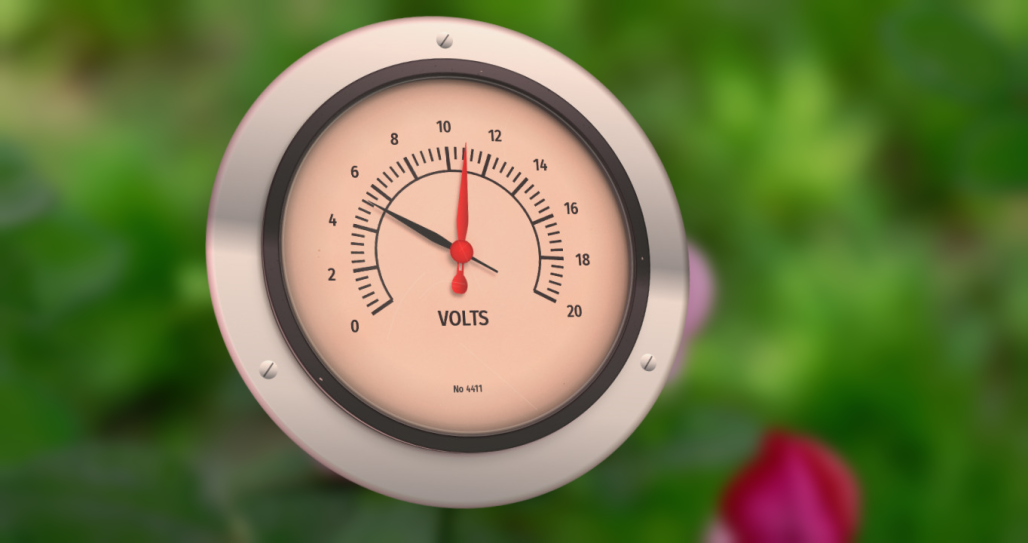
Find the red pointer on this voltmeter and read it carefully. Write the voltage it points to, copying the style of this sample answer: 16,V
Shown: 10.8,V
